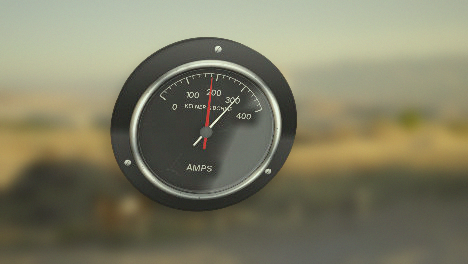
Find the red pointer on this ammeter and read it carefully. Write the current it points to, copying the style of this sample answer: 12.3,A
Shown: 180,A
